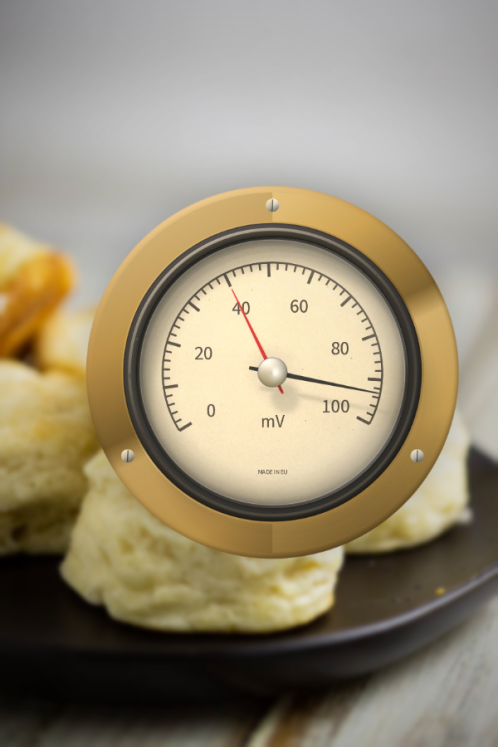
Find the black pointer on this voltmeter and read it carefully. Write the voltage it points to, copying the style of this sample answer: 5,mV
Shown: 93,mV
